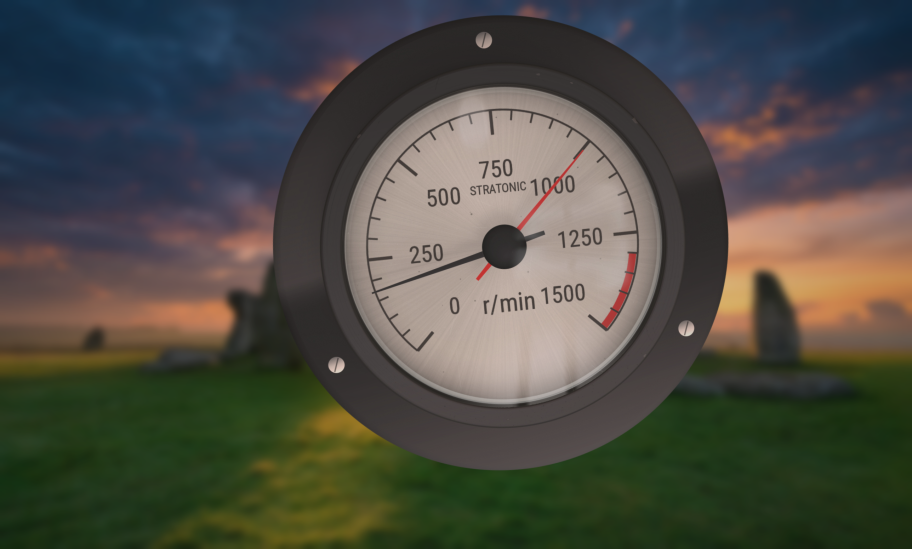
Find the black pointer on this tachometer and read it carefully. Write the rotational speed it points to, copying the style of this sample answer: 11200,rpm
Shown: 175,rpm
